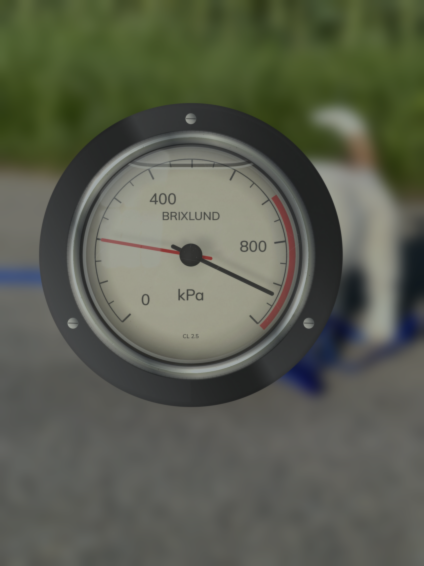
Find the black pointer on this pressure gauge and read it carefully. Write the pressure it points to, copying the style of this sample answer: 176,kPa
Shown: 925,kPa
